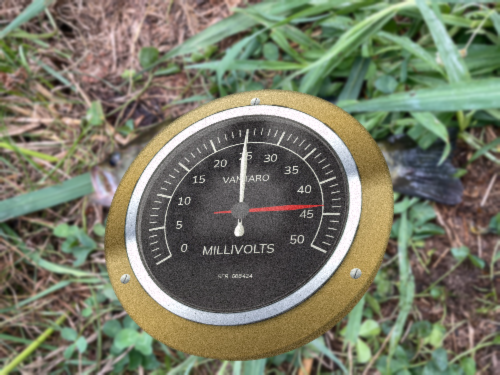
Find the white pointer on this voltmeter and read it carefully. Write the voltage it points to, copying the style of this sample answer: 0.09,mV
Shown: 25,mV
